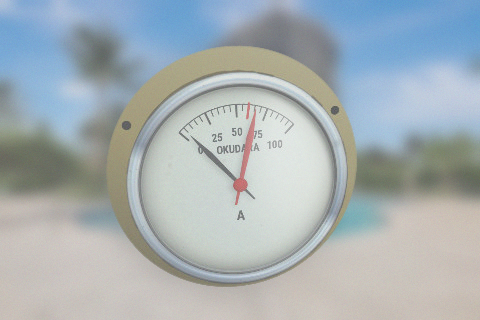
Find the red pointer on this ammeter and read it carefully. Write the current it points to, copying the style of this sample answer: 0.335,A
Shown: 65,A
